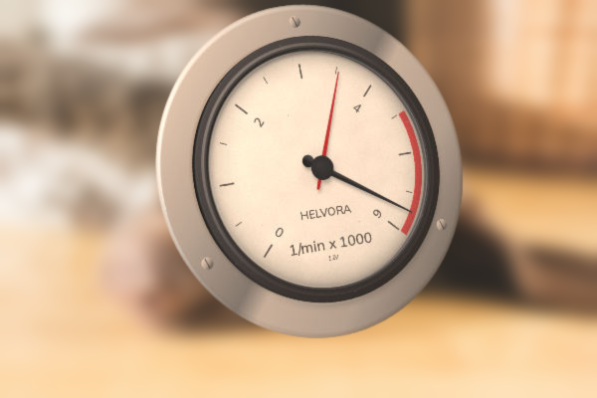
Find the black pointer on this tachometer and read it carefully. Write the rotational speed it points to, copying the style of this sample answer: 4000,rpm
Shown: 5750,rpm
